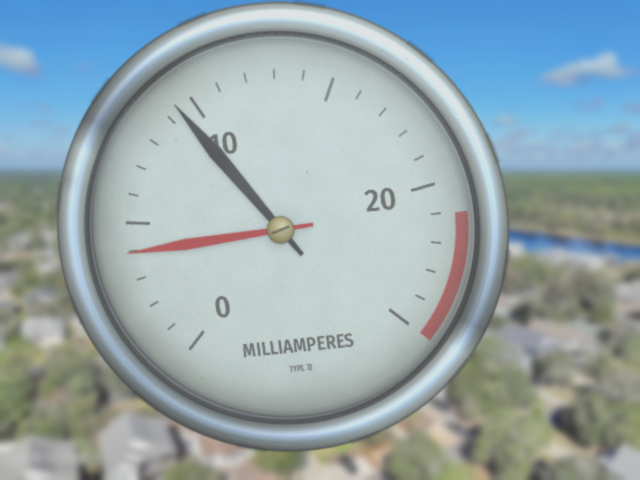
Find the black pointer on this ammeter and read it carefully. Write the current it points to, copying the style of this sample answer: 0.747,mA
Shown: 9.5,mA
